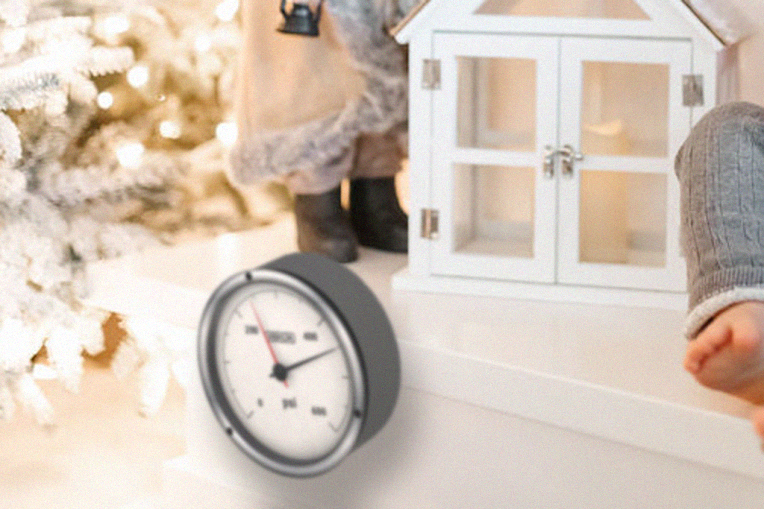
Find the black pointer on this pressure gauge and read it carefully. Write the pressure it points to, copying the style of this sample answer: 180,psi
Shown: 450,psi
